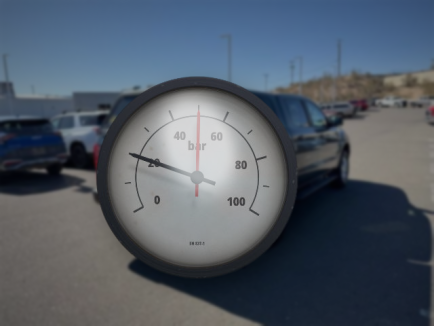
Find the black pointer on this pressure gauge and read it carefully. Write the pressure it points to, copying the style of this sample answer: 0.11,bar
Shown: 20,bar
